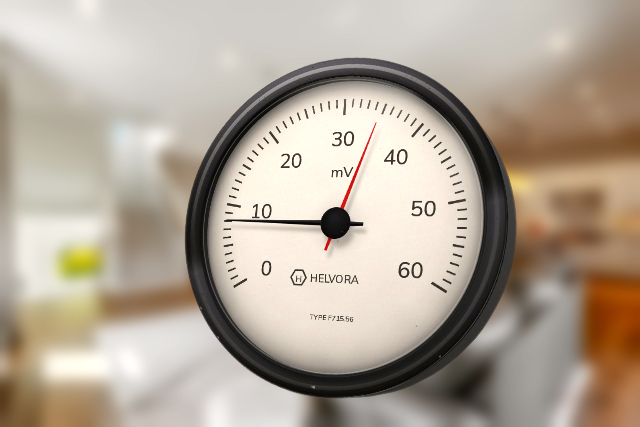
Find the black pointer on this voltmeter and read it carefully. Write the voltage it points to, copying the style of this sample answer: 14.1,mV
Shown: 8,mV
